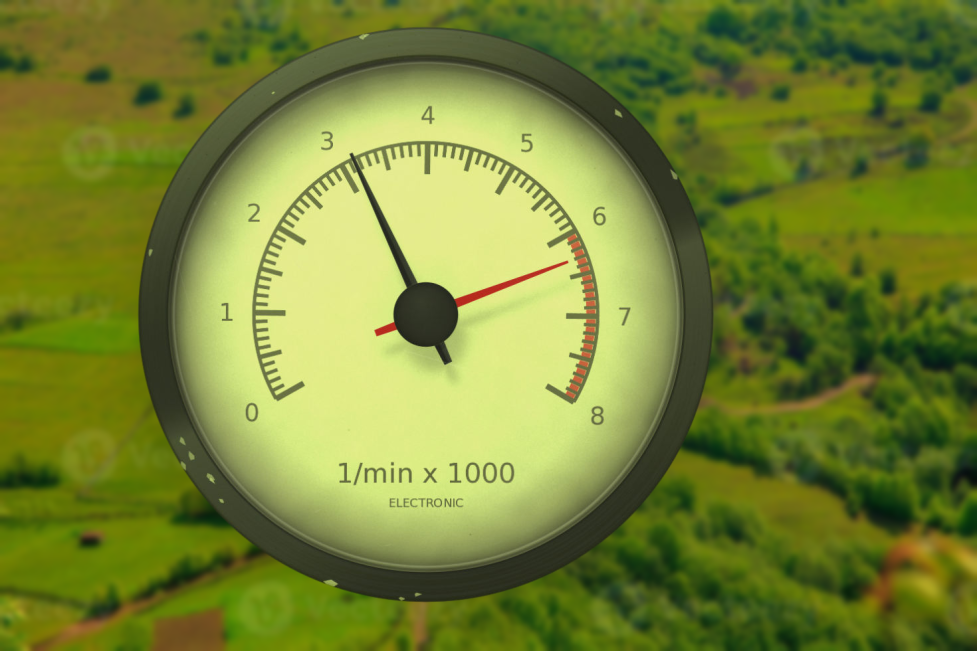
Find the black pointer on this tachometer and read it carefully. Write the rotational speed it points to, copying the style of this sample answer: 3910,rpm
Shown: 3150,rpm
